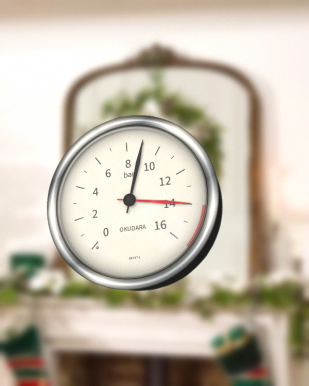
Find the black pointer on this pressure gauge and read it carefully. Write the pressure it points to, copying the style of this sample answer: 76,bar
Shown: 9,bar
